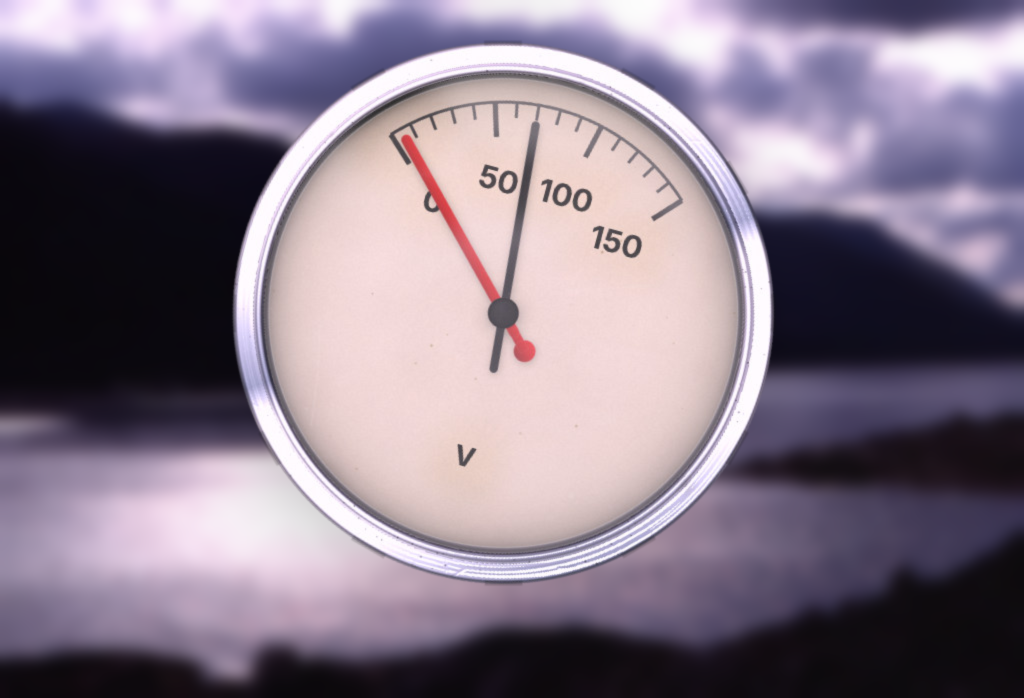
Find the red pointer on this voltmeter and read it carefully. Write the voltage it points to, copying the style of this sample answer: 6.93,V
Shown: 5,V
